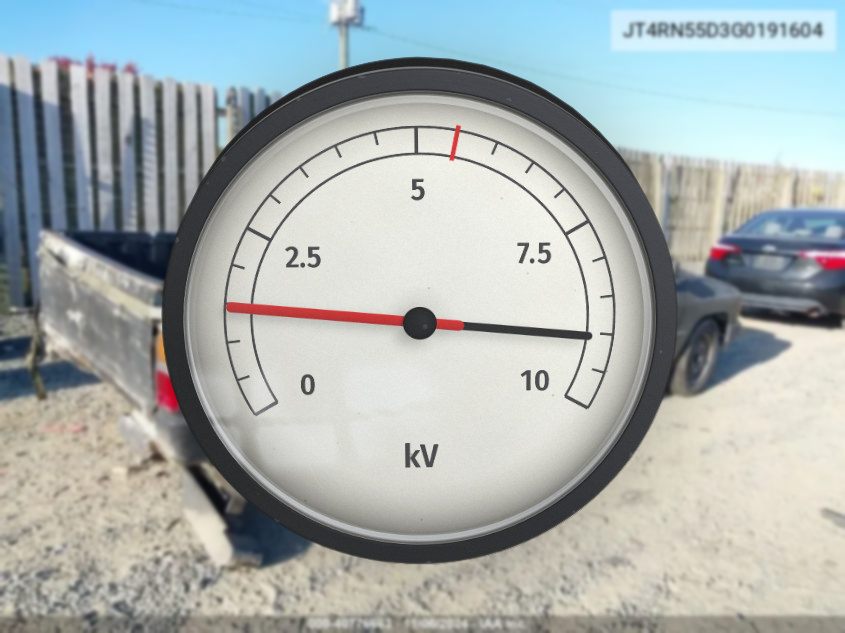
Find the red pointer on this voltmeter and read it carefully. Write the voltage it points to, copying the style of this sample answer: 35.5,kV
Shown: 1.5,kV
